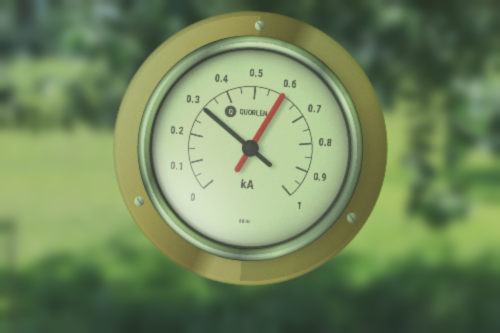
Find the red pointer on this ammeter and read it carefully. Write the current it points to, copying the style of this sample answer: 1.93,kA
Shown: 0.6,kA
